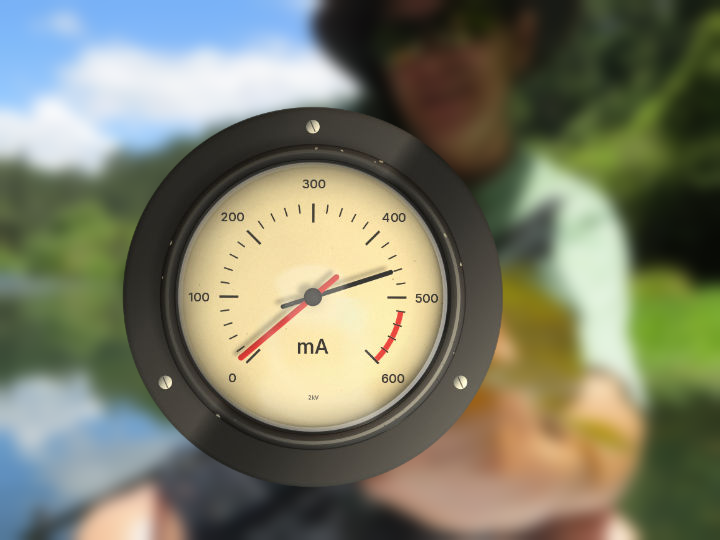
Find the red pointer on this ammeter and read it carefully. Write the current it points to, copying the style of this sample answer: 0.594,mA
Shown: 10,mA
